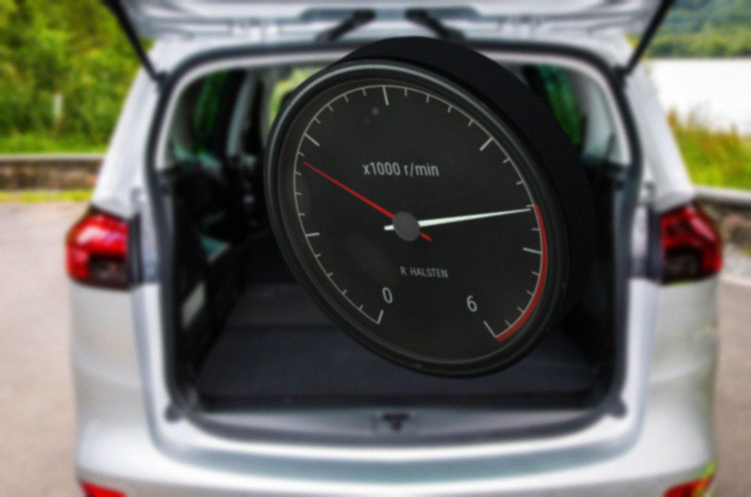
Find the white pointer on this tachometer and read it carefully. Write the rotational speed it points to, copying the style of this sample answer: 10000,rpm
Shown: 4600,rpm
